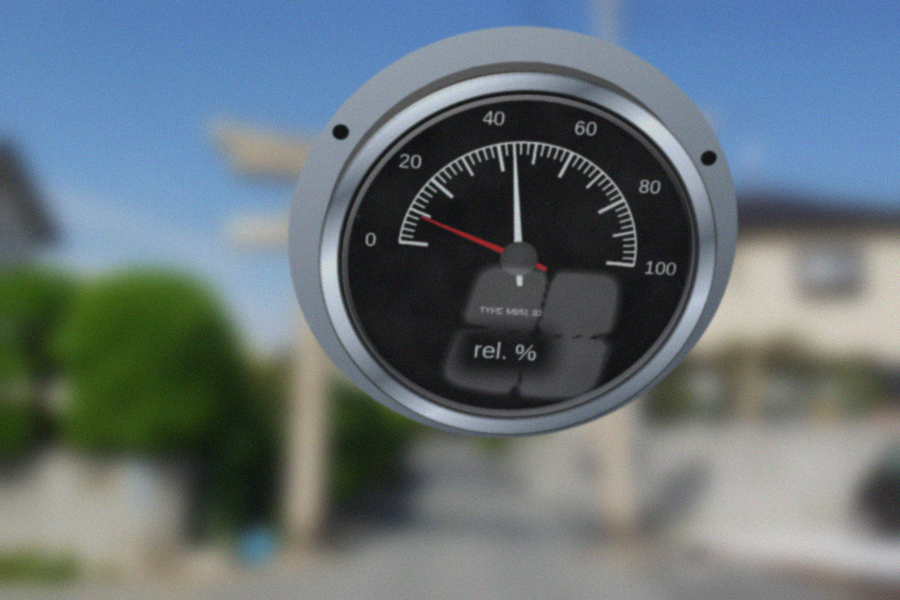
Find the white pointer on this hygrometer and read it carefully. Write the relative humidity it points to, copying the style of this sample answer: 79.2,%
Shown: 44,%
